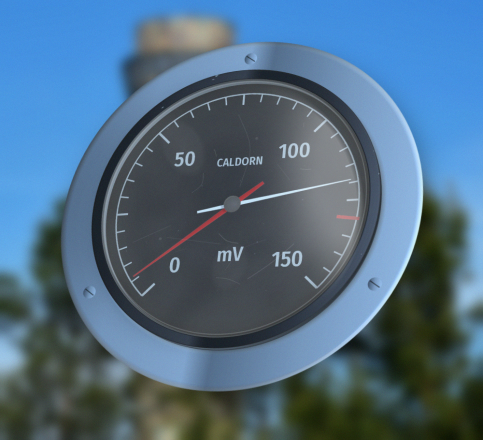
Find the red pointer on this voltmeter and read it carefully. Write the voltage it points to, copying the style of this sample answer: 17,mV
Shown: 5,mV
